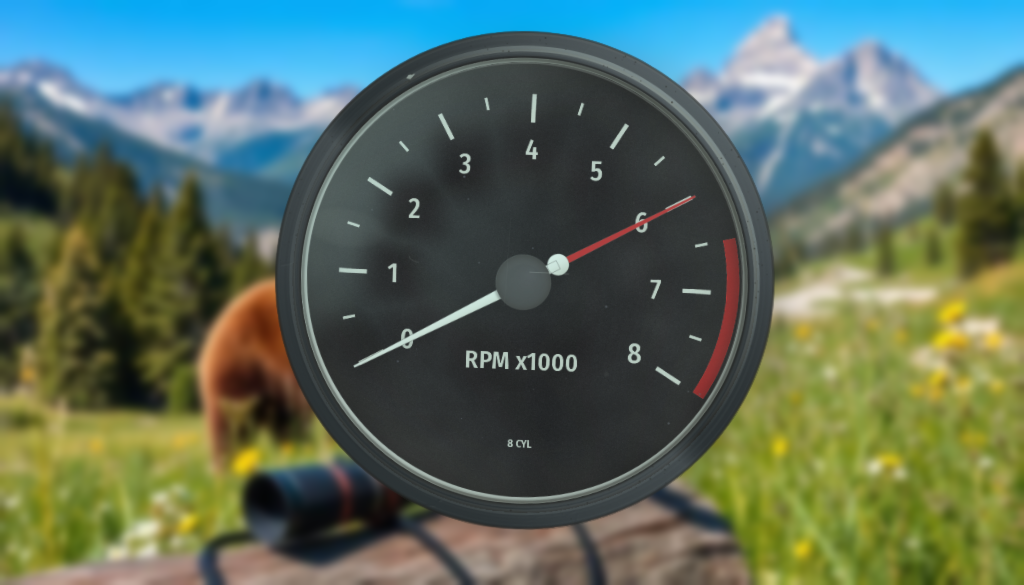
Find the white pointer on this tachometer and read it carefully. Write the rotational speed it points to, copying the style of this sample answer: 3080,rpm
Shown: 0,rpm
